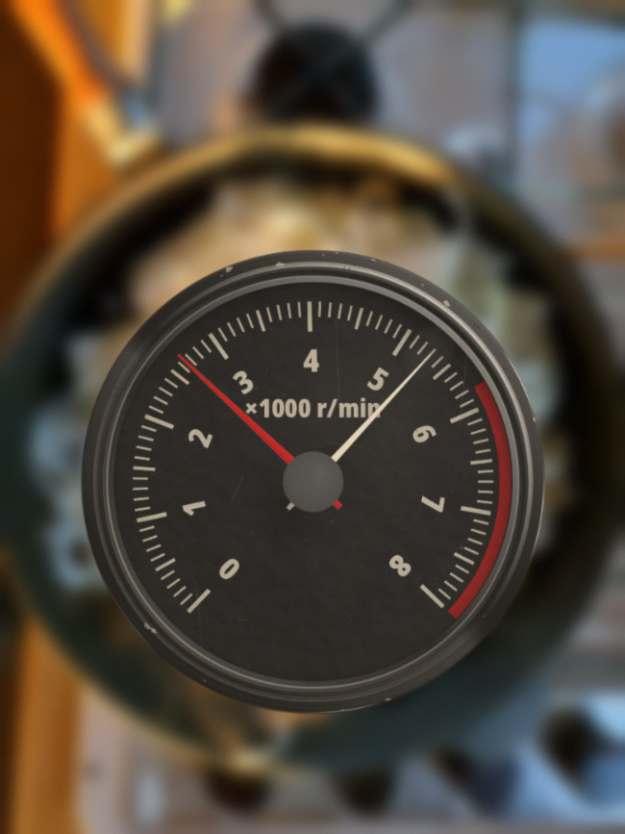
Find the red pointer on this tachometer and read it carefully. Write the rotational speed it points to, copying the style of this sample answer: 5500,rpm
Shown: 2650,rpm
